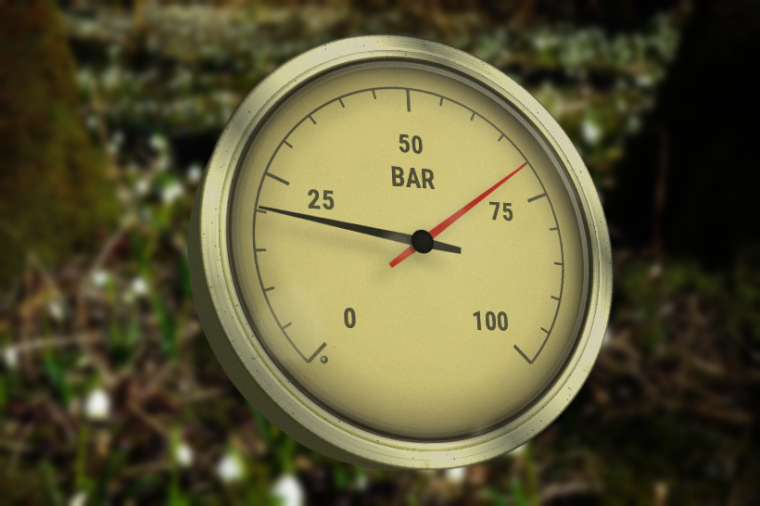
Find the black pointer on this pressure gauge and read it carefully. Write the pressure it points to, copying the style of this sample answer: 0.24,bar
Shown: 20,bar
